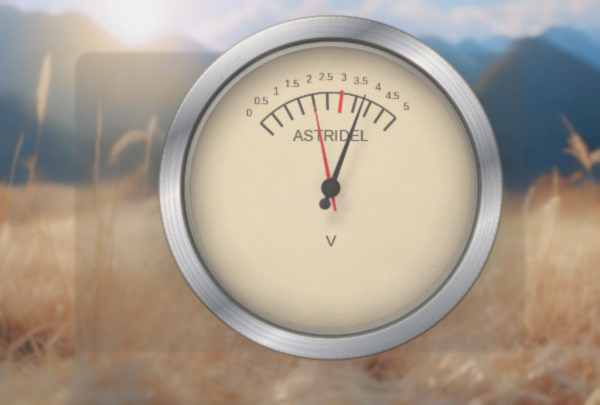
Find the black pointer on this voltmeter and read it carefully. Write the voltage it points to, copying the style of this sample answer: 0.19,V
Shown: 3.75,V
